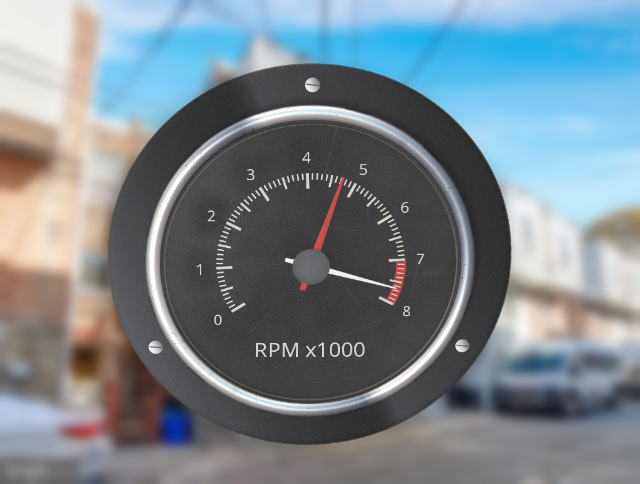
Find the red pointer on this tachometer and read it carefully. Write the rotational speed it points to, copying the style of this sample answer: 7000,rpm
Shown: 4700,rpm
